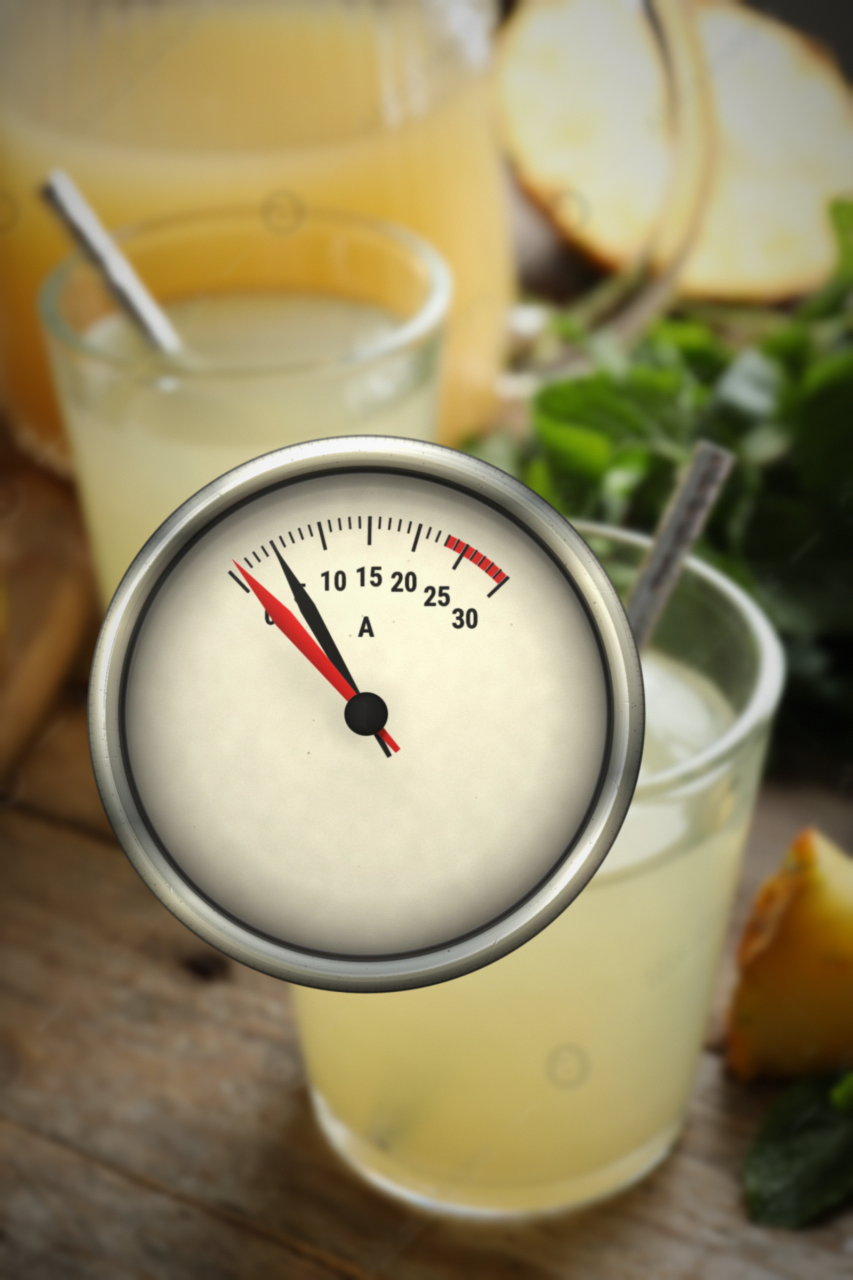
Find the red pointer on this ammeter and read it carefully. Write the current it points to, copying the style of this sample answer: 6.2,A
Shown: 1,A
